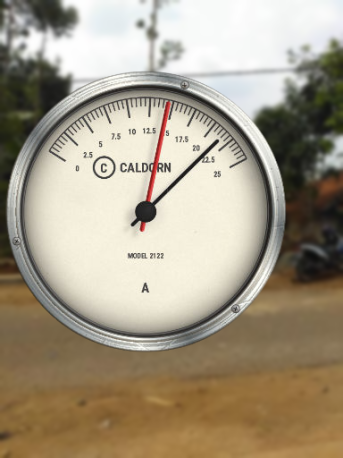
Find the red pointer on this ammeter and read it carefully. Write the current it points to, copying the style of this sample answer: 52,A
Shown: 14.5,A
